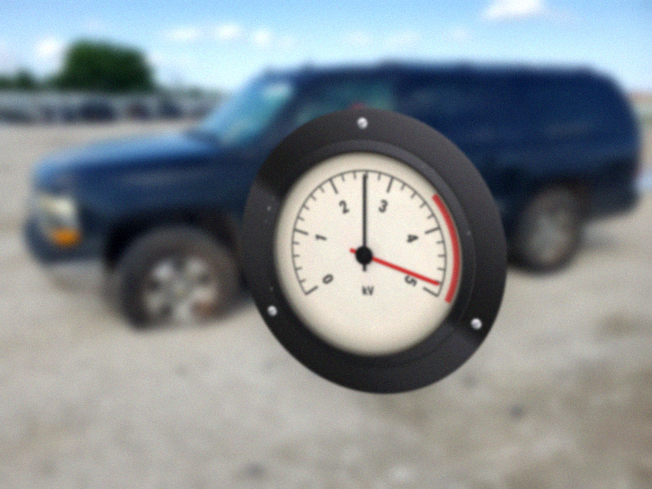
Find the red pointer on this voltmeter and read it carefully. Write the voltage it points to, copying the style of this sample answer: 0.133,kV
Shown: 4.8,kV
